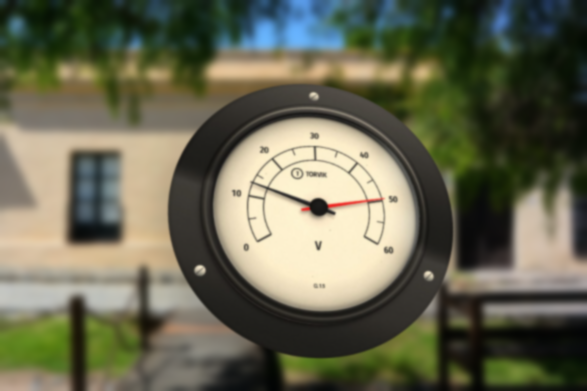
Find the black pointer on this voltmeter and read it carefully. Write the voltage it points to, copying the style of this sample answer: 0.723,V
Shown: 12.5,V
